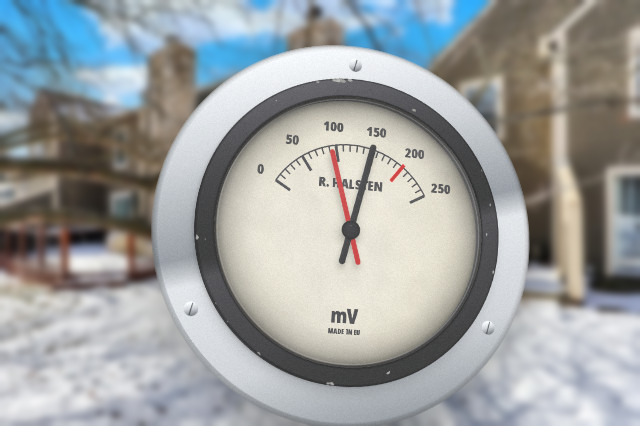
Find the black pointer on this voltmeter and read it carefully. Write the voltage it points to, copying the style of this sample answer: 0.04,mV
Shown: 150,mV
